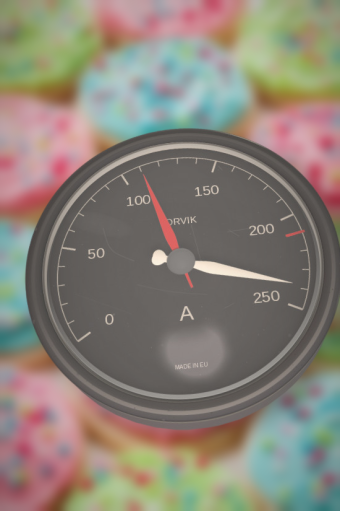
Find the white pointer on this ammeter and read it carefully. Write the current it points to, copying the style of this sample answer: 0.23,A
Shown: 240,A
